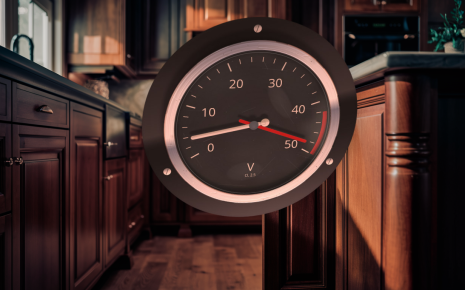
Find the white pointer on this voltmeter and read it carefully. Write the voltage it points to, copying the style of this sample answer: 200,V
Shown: 4,V
